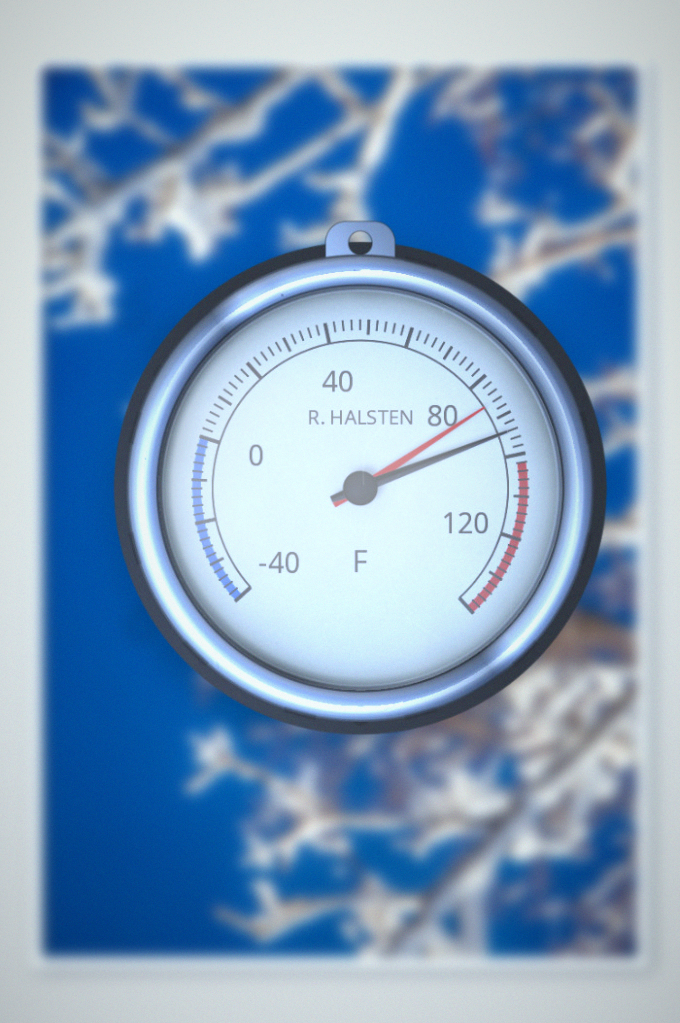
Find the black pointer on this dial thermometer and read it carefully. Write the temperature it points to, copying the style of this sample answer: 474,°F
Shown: 94,°F
